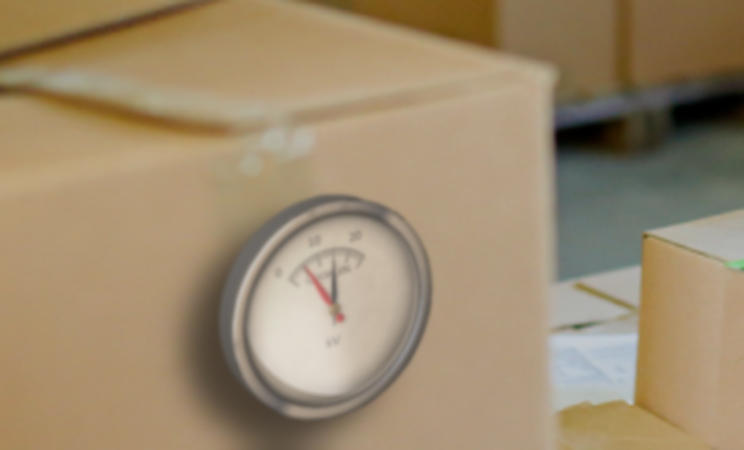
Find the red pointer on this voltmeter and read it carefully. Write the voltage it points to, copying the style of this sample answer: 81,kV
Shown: 5,kV
